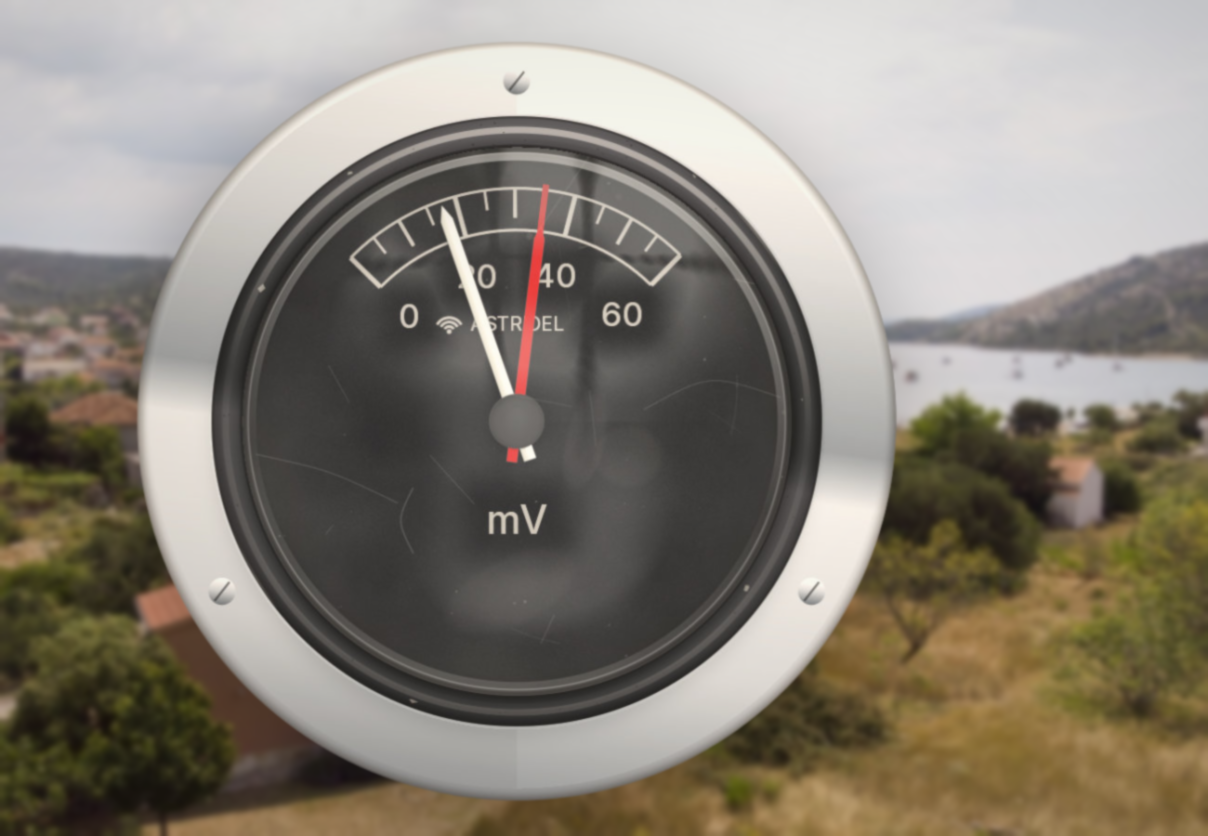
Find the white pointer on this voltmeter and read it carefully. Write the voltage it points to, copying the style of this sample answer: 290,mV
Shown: 17.5,mV
